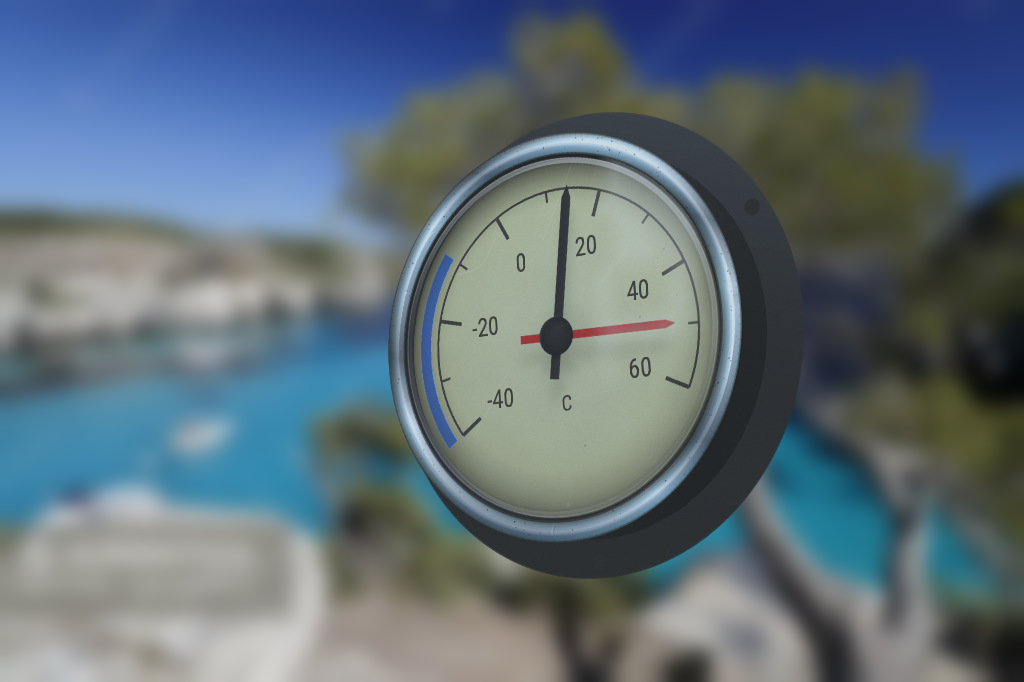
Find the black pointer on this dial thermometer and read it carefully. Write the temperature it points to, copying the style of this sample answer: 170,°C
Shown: 15,°C
